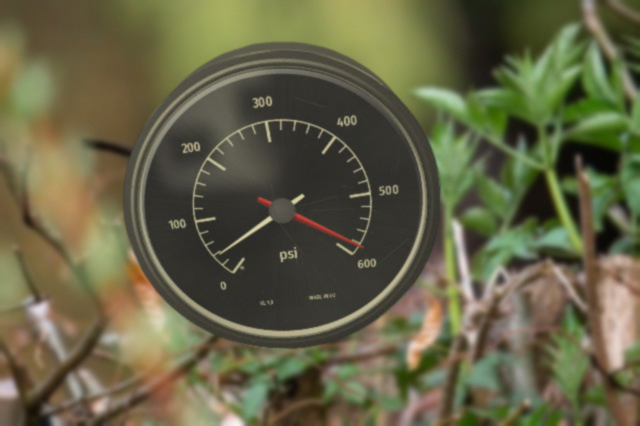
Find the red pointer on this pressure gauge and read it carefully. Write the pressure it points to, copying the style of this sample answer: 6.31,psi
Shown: 580,psi
